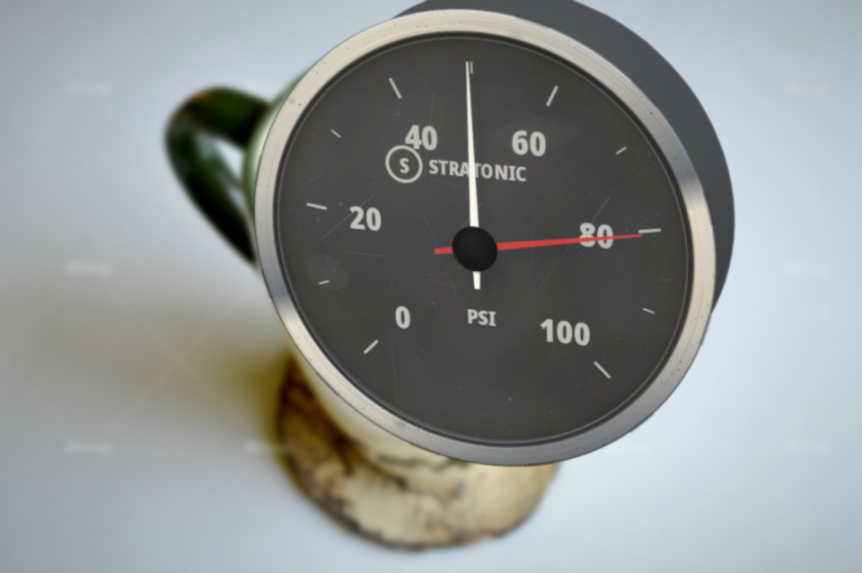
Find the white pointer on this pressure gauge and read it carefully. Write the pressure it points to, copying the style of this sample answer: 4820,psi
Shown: 50,psi
